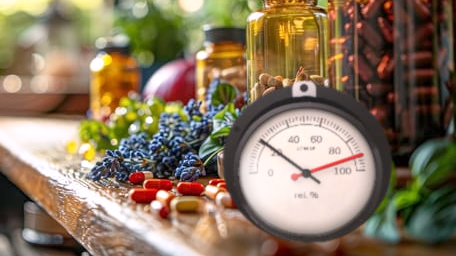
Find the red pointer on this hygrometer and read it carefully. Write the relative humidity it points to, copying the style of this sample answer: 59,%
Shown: 90,%
